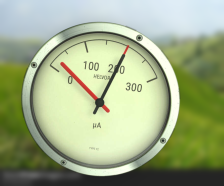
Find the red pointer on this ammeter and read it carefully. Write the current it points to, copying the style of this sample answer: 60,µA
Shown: 25,µA
